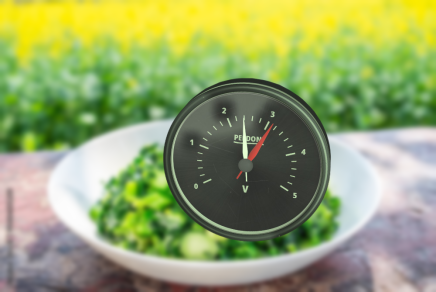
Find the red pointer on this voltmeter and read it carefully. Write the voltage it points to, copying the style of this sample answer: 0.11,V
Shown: 3.1,V
